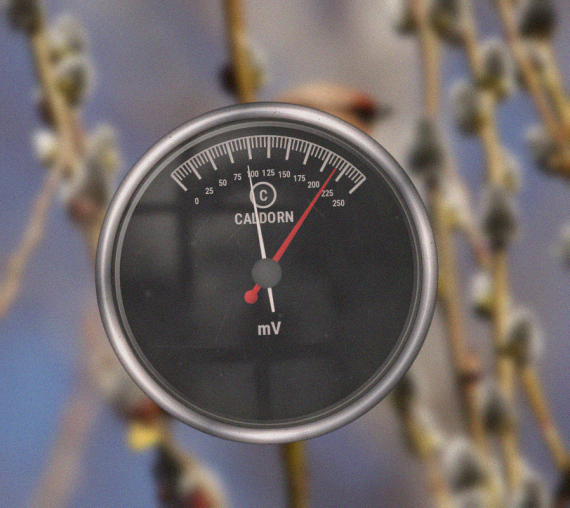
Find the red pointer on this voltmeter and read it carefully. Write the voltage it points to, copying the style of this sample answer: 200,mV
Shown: 215,mV
